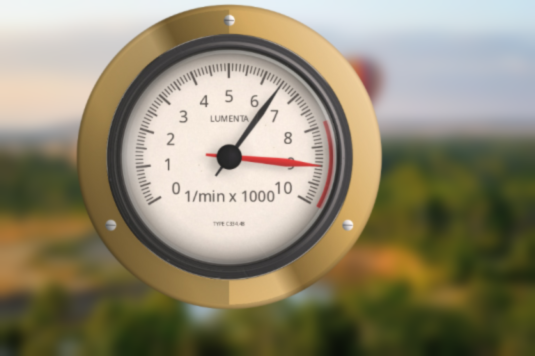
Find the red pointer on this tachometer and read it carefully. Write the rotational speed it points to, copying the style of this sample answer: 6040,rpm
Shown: 9000,rpm
